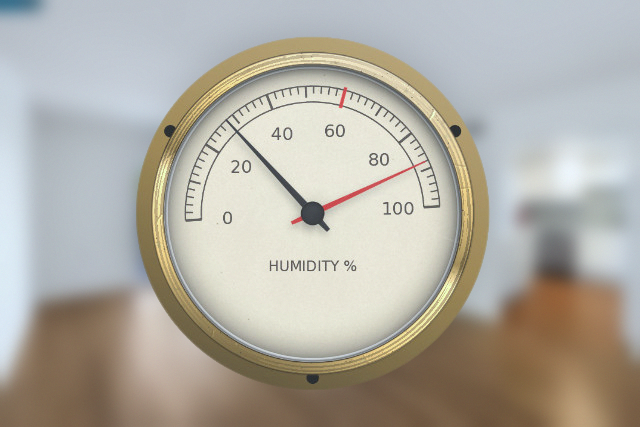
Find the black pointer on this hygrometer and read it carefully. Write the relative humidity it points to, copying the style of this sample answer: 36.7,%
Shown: 28,%
